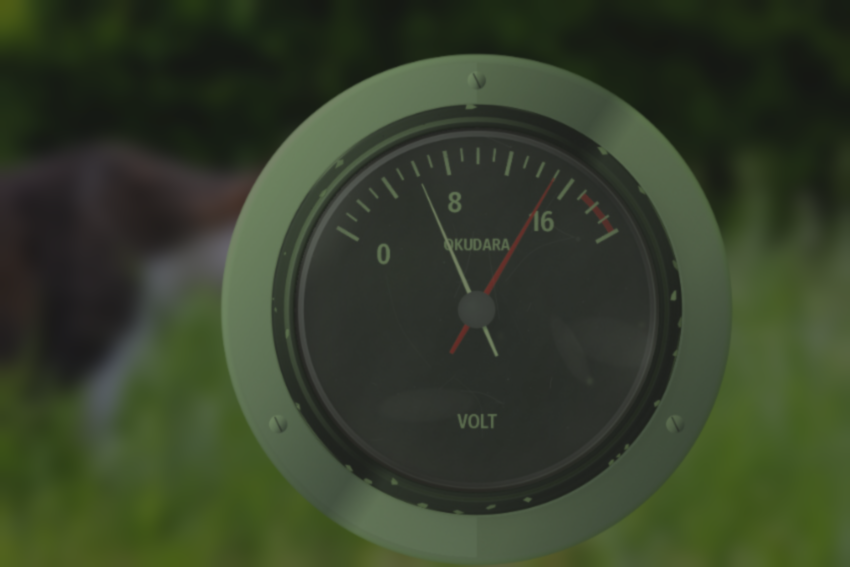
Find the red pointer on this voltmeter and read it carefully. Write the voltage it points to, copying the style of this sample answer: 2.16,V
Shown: 15,V
